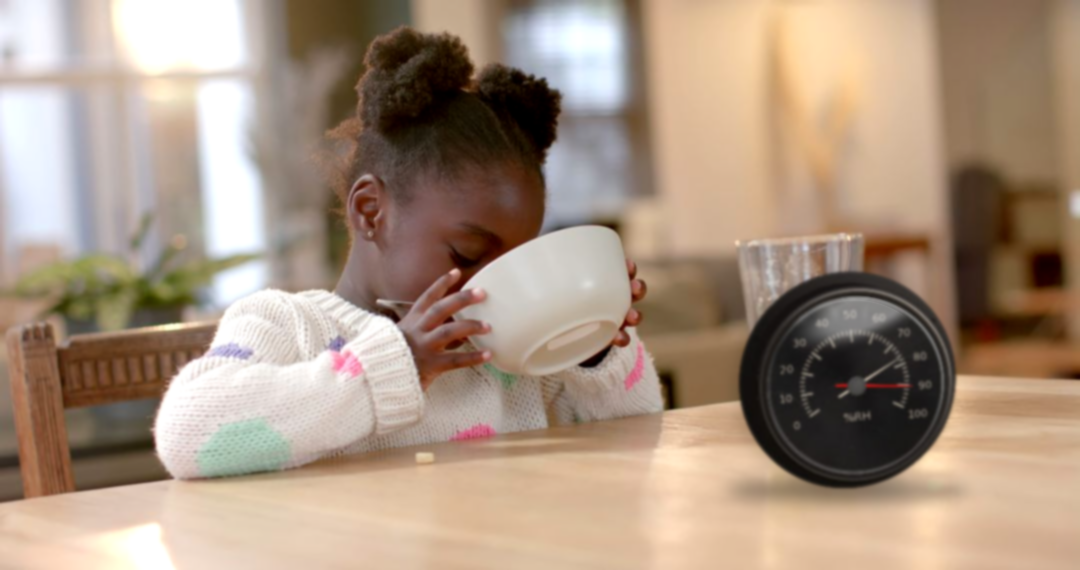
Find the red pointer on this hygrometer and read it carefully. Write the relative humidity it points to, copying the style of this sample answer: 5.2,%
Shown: 90,%
